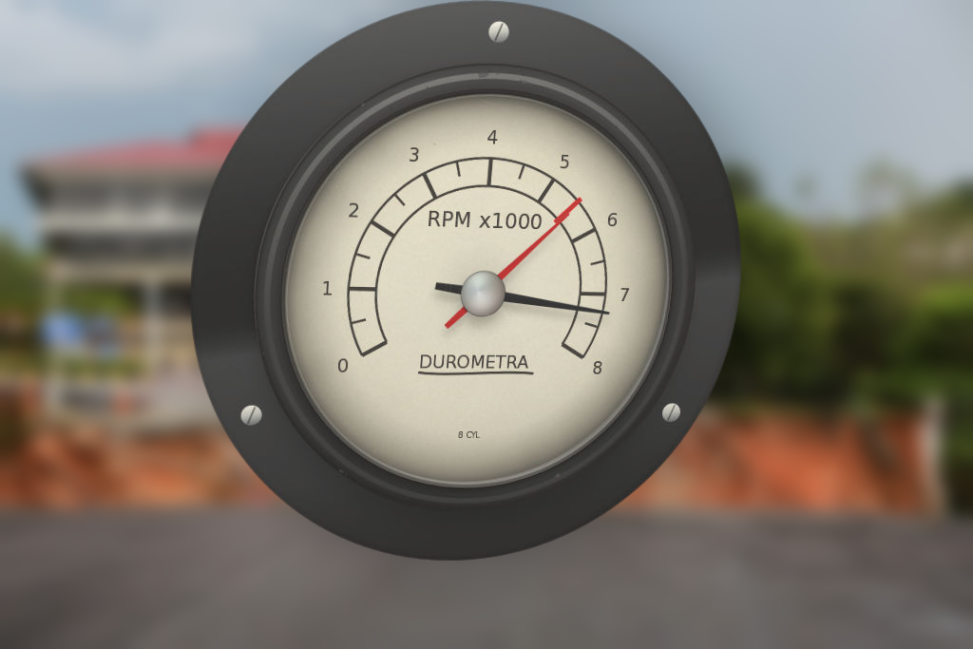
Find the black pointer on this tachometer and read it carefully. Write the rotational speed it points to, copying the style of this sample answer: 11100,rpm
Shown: 7250,rpm
